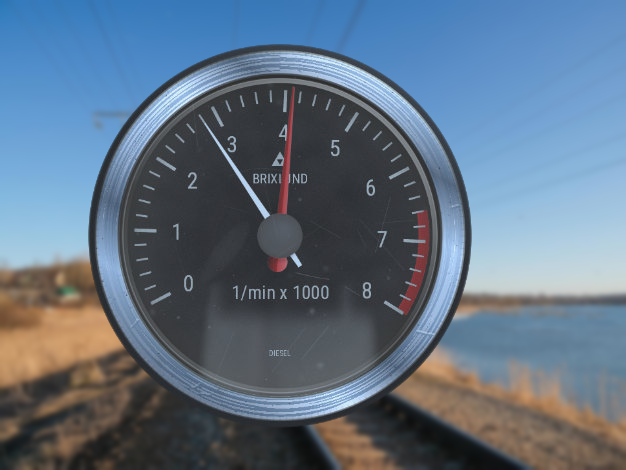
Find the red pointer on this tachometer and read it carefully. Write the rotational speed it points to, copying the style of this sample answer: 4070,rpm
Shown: 4100,rpm
